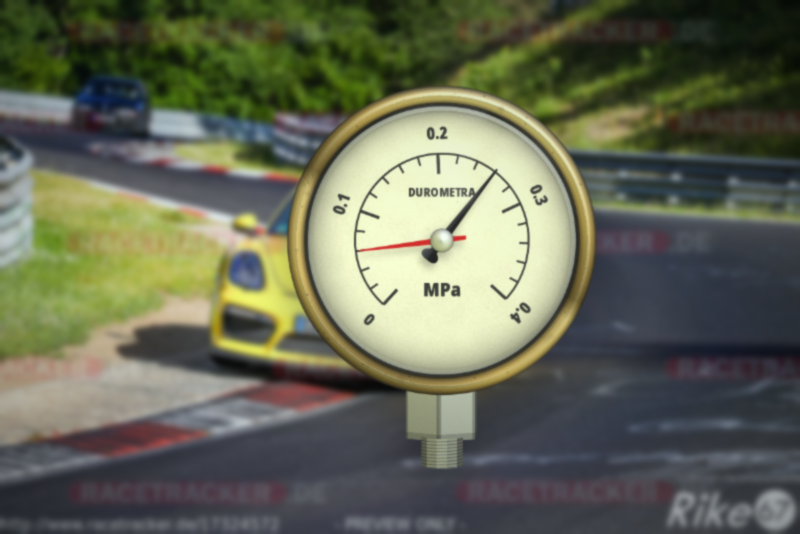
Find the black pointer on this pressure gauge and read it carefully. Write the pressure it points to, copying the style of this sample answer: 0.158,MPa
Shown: 0.26,MPa
